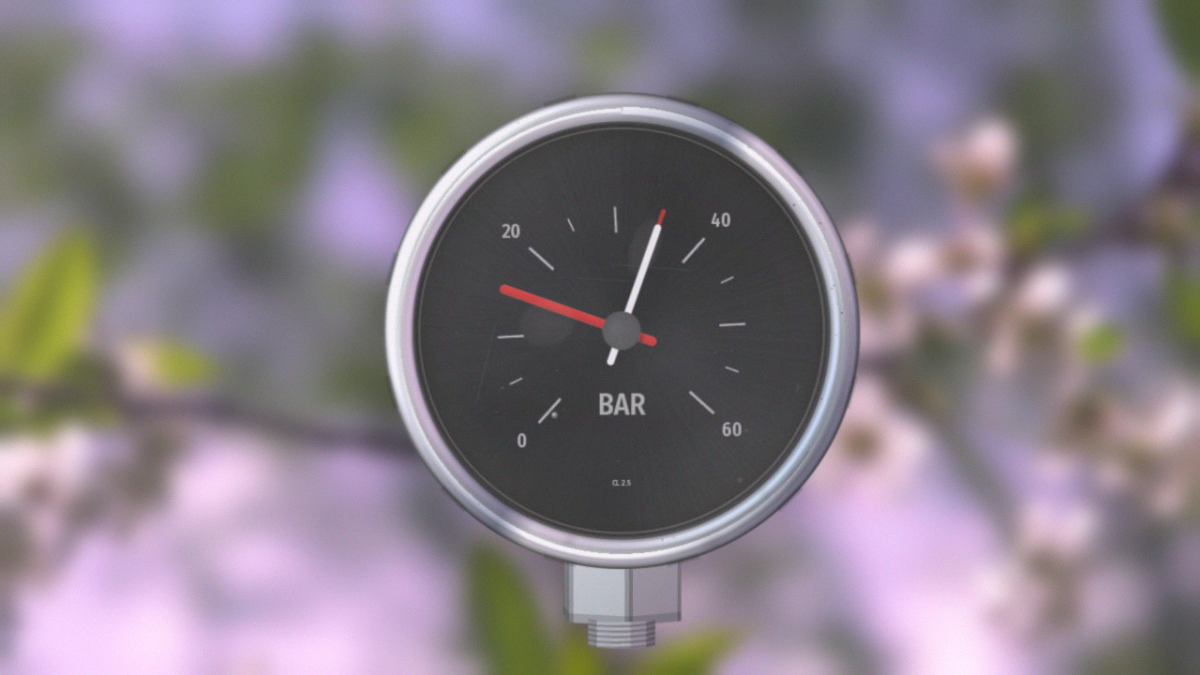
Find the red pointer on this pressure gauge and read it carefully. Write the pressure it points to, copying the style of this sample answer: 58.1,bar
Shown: 15,bar
